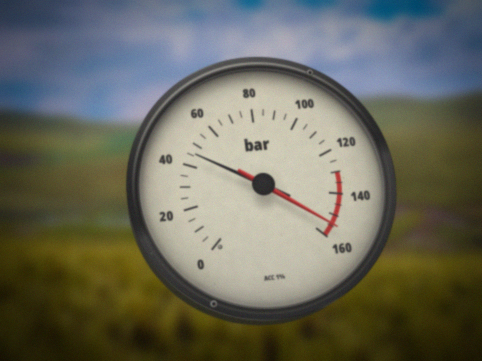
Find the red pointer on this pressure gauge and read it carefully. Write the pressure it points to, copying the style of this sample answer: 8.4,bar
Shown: 155,bar
